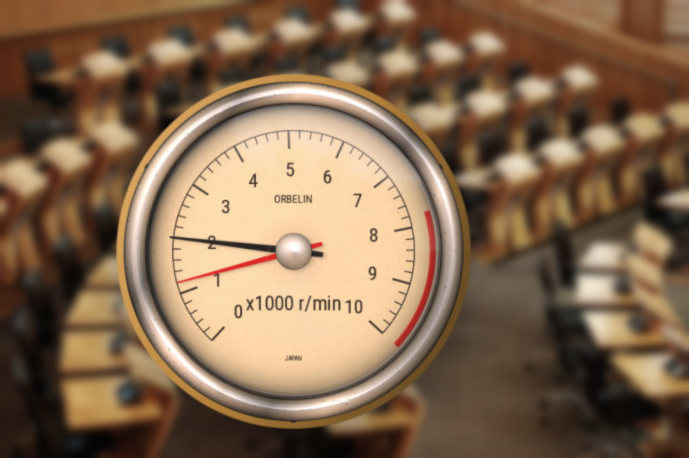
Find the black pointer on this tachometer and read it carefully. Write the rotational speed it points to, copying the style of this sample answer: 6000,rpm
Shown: 2000,rpm
